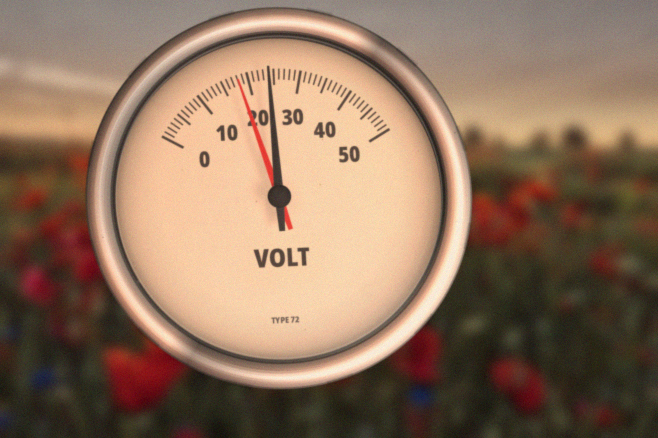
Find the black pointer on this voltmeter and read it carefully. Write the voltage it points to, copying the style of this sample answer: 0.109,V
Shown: 24,V
